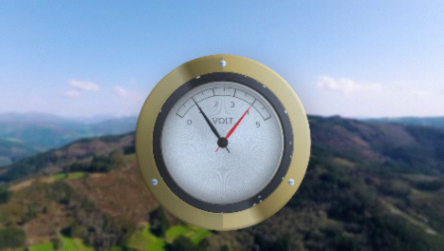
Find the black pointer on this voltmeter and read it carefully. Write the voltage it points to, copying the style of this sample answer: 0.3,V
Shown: 1,V
